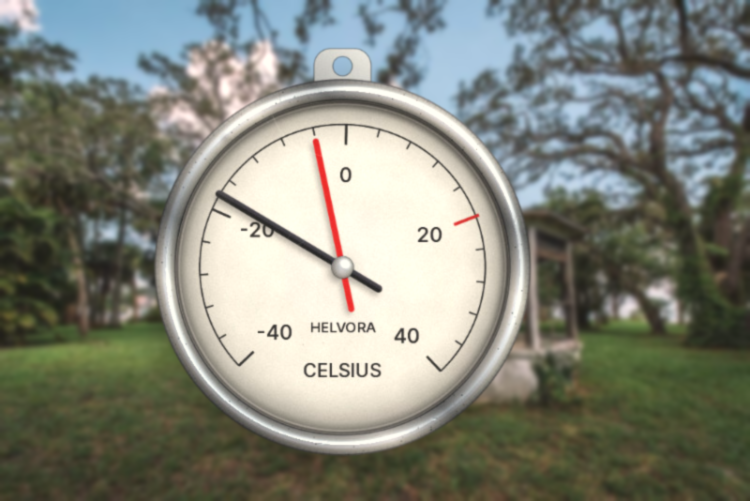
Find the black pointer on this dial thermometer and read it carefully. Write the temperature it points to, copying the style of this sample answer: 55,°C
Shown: -18,°C
